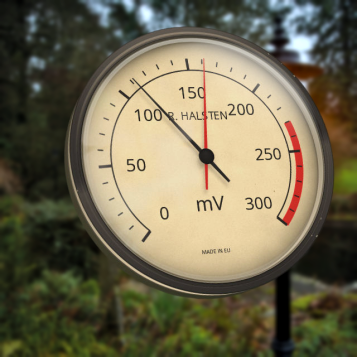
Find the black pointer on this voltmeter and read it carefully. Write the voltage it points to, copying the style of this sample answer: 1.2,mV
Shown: 110,mV
